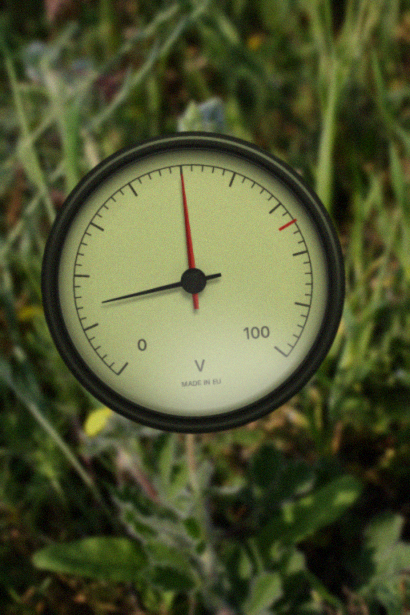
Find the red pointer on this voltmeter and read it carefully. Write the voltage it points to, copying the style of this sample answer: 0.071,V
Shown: 50,V
